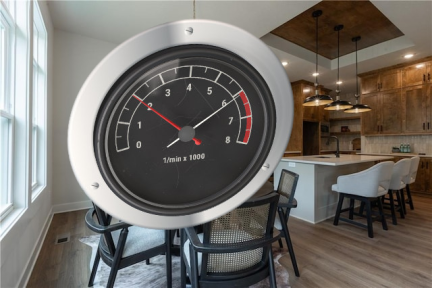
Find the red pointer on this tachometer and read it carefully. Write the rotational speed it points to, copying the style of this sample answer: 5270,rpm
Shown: 2000,rpm
